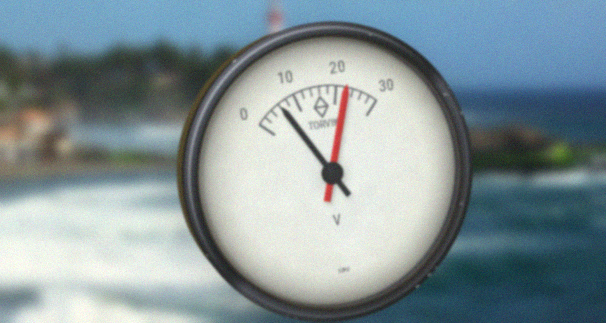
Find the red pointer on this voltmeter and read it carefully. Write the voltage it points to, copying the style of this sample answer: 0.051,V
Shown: 22,V
